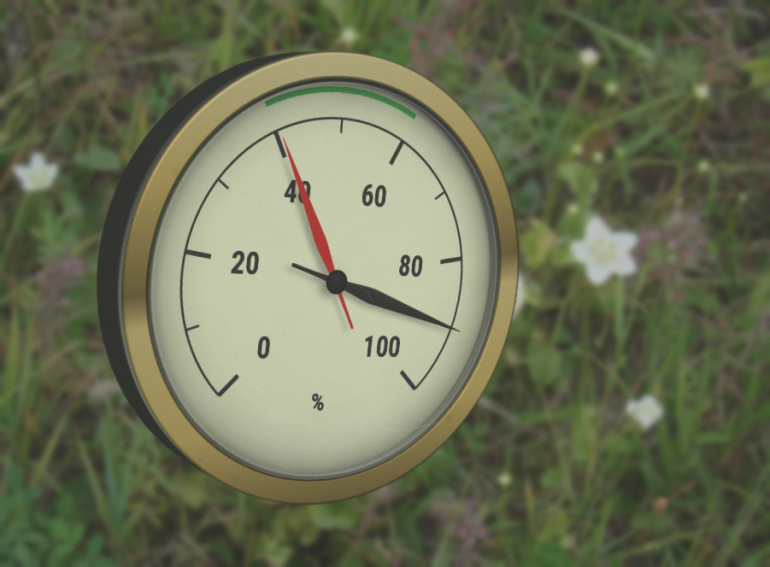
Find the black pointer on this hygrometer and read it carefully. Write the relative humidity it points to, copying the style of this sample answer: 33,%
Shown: 90,%
